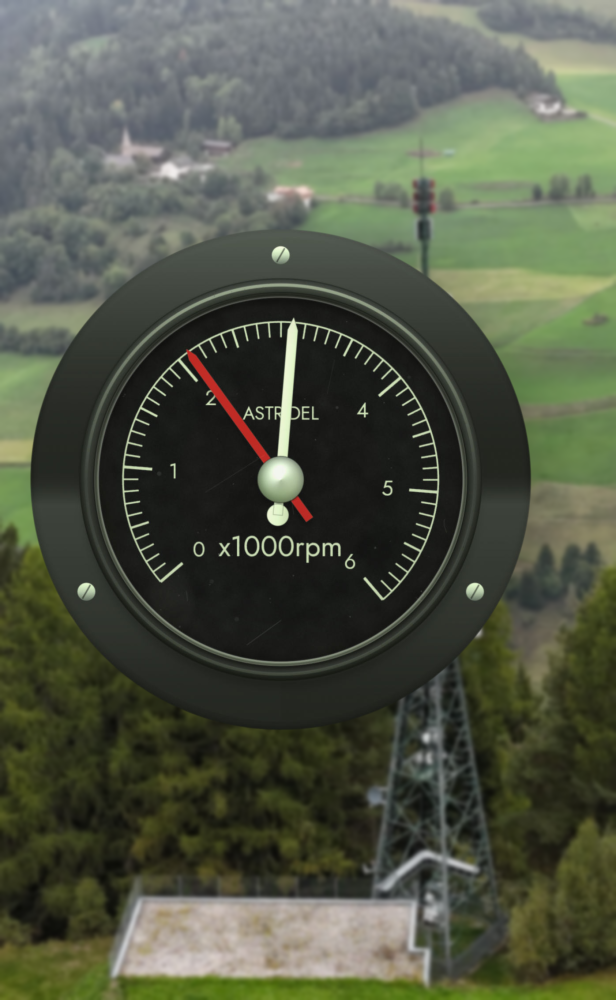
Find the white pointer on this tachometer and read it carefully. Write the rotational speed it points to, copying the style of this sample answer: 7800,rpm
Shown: 3000,rpm
